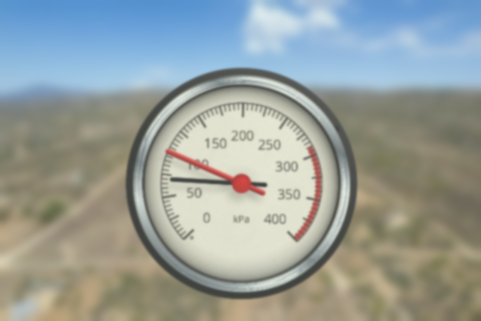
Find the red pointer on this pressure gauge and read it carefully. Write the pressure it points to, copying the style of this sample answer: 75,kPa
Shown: 100,kPa
